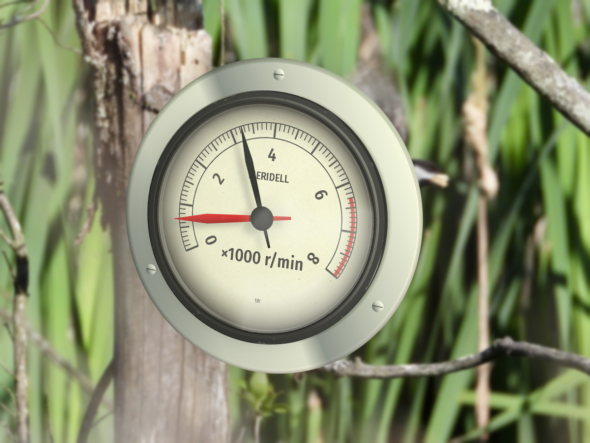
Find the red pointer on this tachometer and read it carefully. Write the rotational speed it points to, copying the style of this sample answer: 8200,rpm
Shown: 700,rpm
